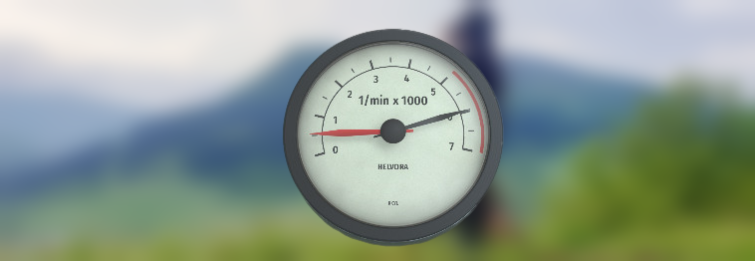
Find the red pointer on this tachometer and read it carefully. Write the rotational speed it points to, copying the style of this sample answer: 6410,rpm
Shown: 500,rpm
